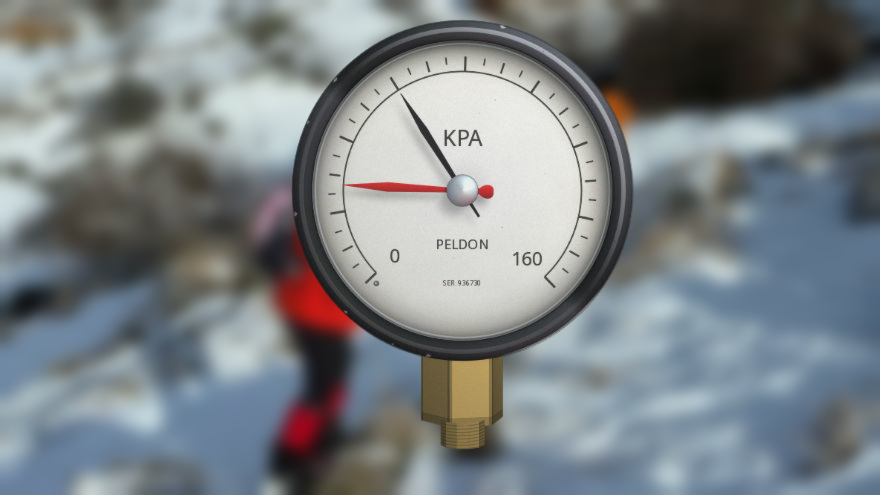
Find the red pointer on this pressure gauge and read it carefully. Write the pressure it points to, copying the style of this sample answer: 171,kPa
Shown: 27.5,kPa
